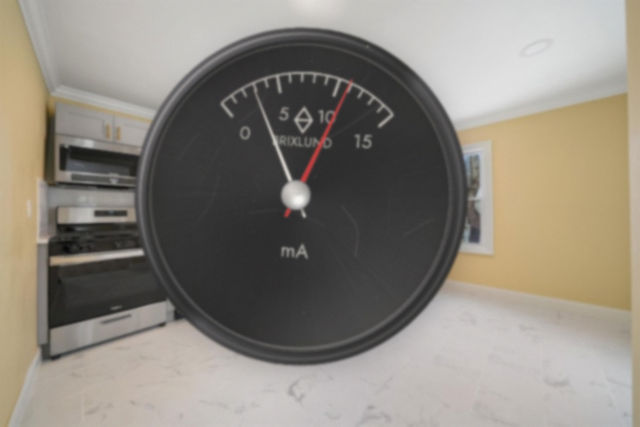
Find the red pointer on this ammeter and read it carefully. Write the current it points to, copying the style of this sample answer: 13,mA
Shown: 11,mA
